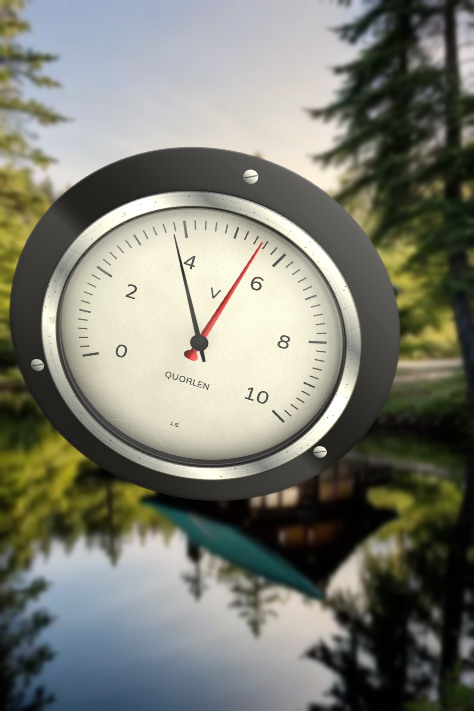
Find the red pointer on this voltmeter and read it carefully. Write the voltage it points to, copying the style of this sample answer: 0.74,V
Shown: 5.5,V
